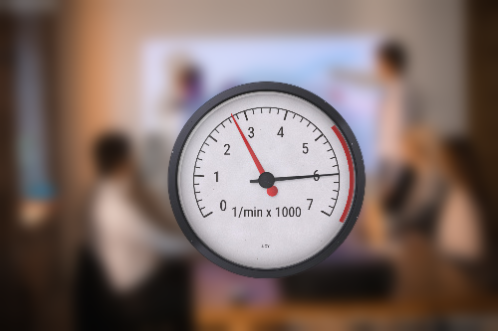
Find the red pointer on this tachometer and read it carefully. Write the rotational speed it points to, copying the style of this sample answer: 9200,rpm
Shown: 2700,rpm
